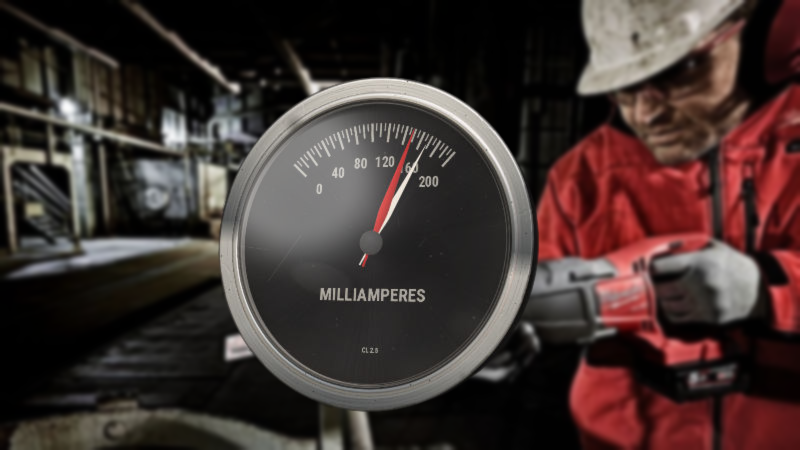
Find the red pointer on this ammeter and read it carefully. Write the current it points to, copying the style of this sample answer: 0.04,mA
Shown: 150,mA
